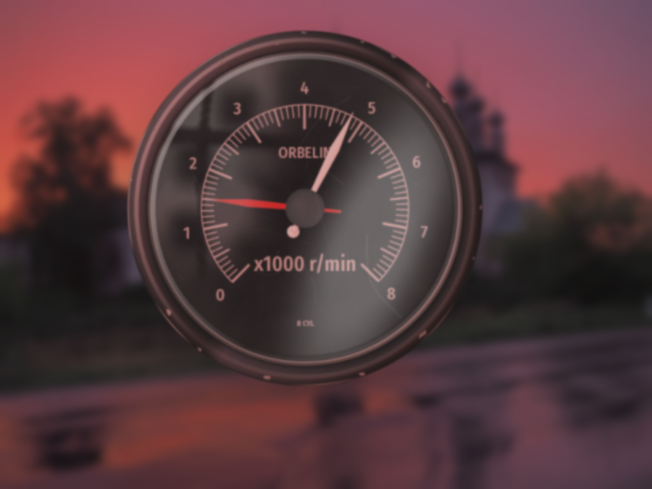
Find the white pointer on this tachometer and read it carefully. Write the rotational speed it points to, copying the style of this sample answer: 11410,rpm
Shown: 4800,rpm
